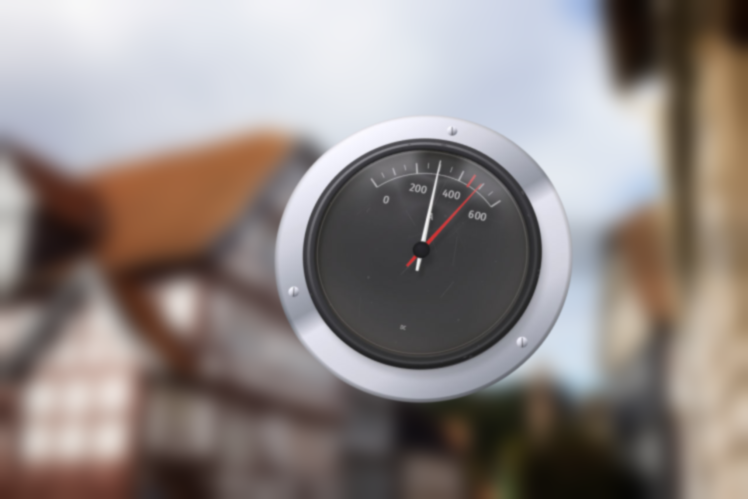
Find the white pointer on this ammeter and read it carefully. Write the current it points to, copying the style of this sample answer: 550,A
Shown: 300,A
